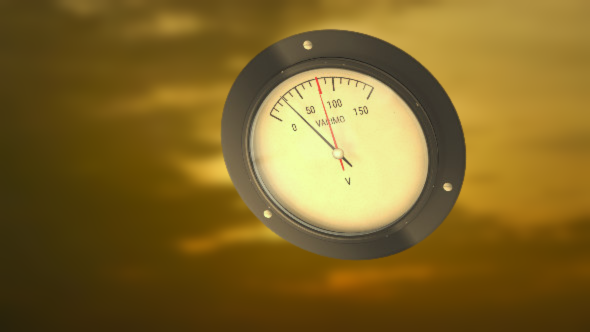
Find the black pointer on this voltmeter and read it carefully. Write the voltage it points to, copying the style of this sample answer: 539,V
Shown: 30,V
